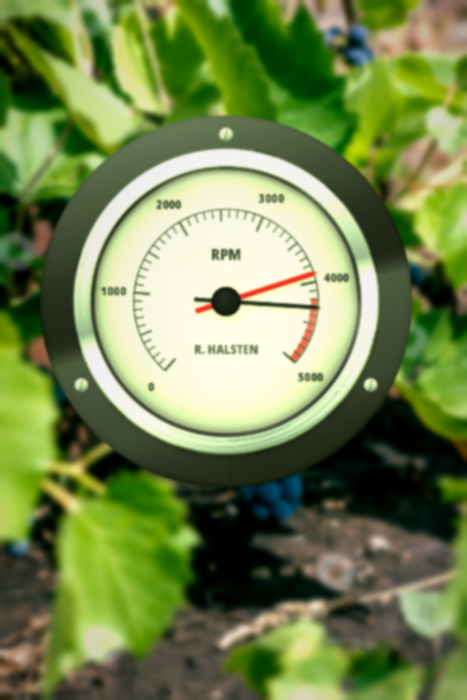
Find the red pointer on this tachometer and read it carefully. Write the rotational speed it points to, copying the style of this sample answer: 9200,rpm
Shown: 3900,rpm
